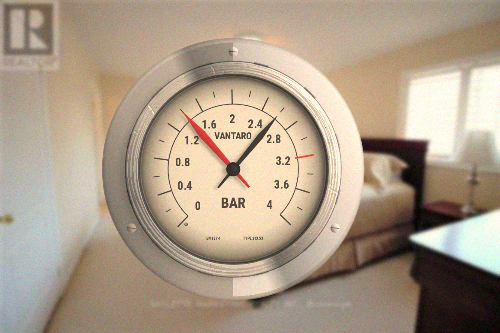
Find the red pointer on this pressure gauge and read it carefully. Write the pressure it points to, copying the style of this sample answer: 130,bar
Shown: 1.4,bar
